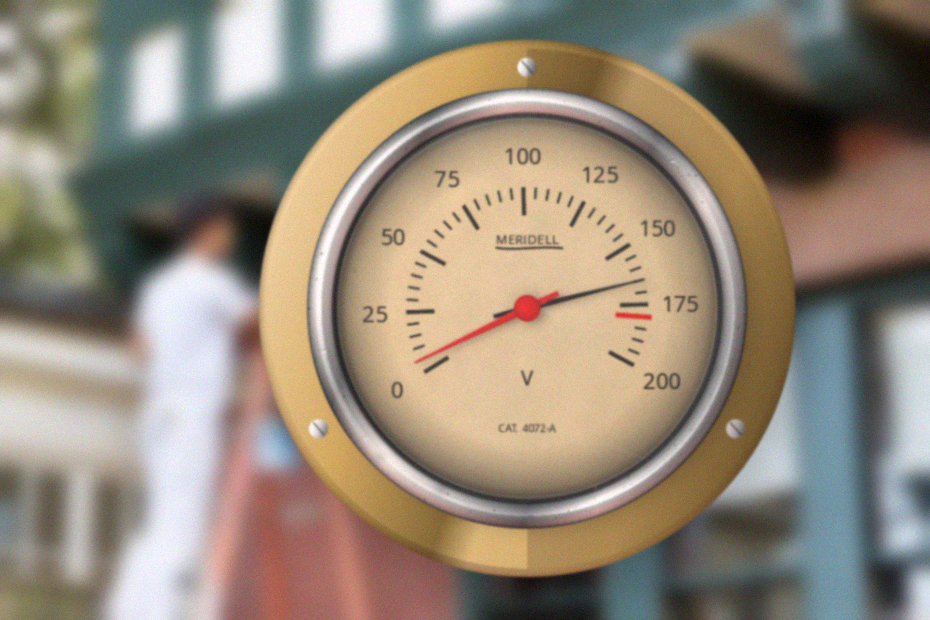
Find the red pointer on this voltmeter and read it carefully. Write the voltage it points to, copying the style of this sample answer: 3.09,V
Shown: 5,V
